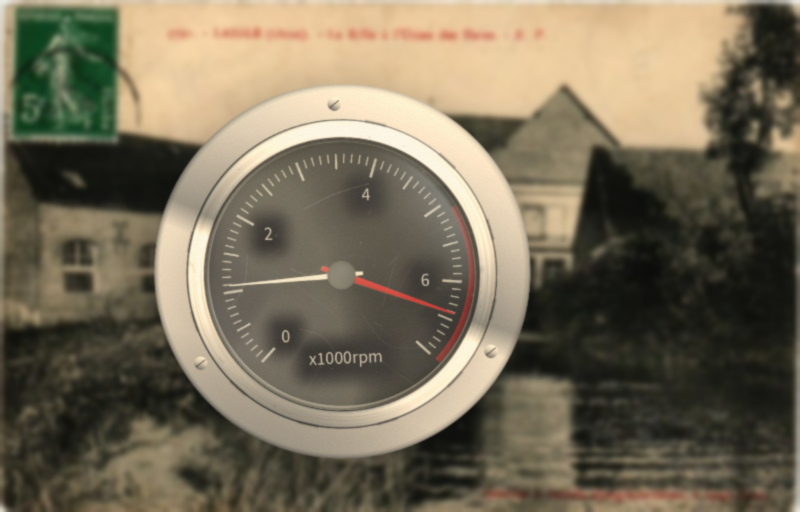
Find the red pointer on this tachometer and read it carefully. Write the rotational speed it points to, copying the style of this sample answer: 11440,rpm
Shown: 6400,rpm
